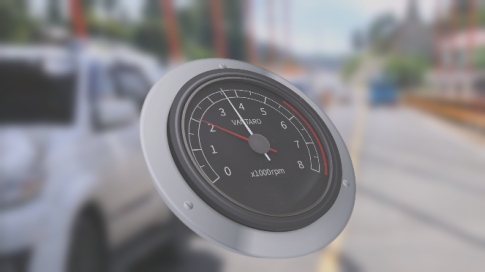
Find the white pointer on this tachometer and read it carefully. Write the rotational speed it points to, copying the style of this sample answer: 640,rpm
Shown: 3500,rpm
